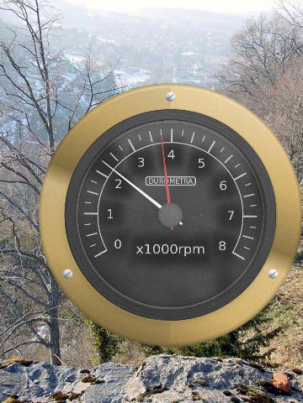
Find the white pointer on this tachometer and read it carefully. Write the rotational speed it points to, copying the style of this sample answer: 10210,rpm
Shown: 2250,rpm
